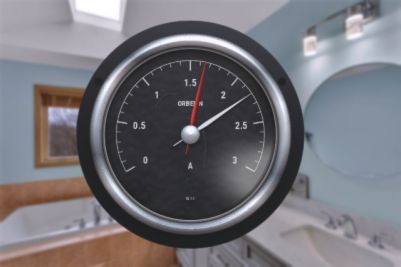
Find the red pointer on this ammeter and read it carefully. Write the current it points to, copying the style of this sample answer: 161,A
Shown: 1.65,A
